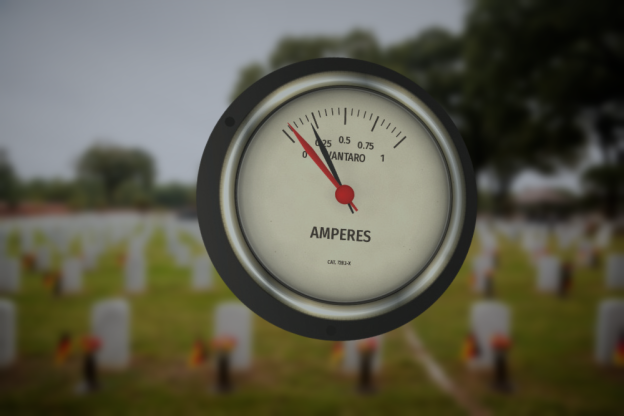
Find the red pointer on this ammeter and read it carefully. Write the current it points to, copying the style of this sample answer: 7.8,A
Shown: 0.05,A
